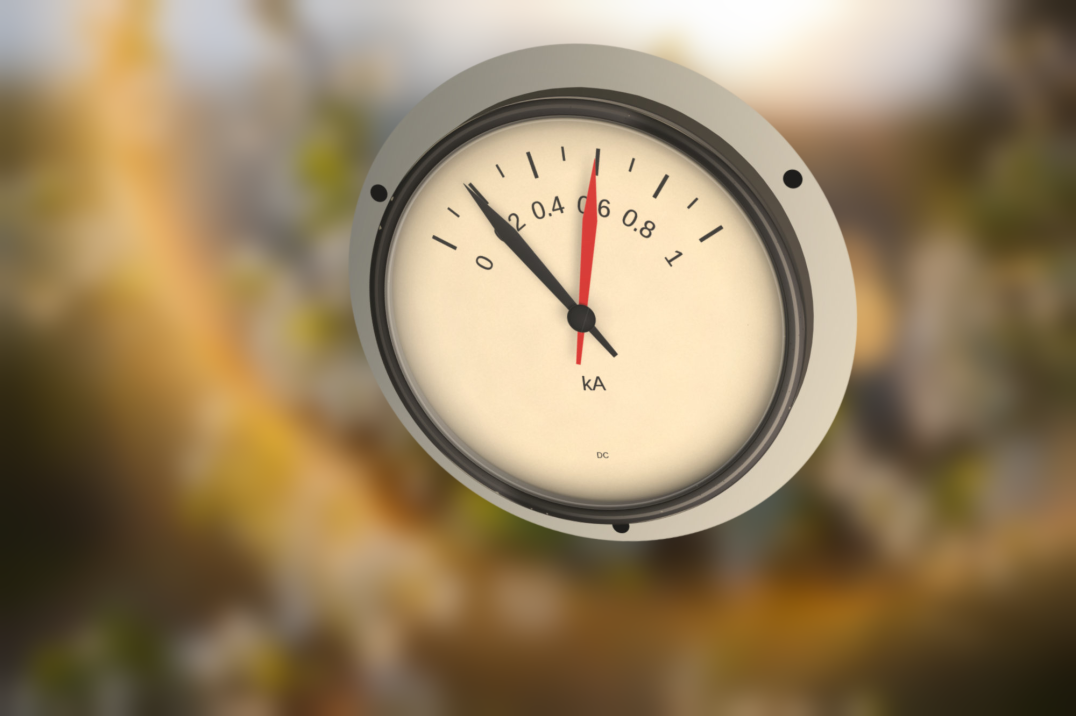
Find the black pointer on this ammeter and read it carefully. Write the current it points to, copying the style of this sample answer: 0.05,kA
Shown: 0.2,kA
